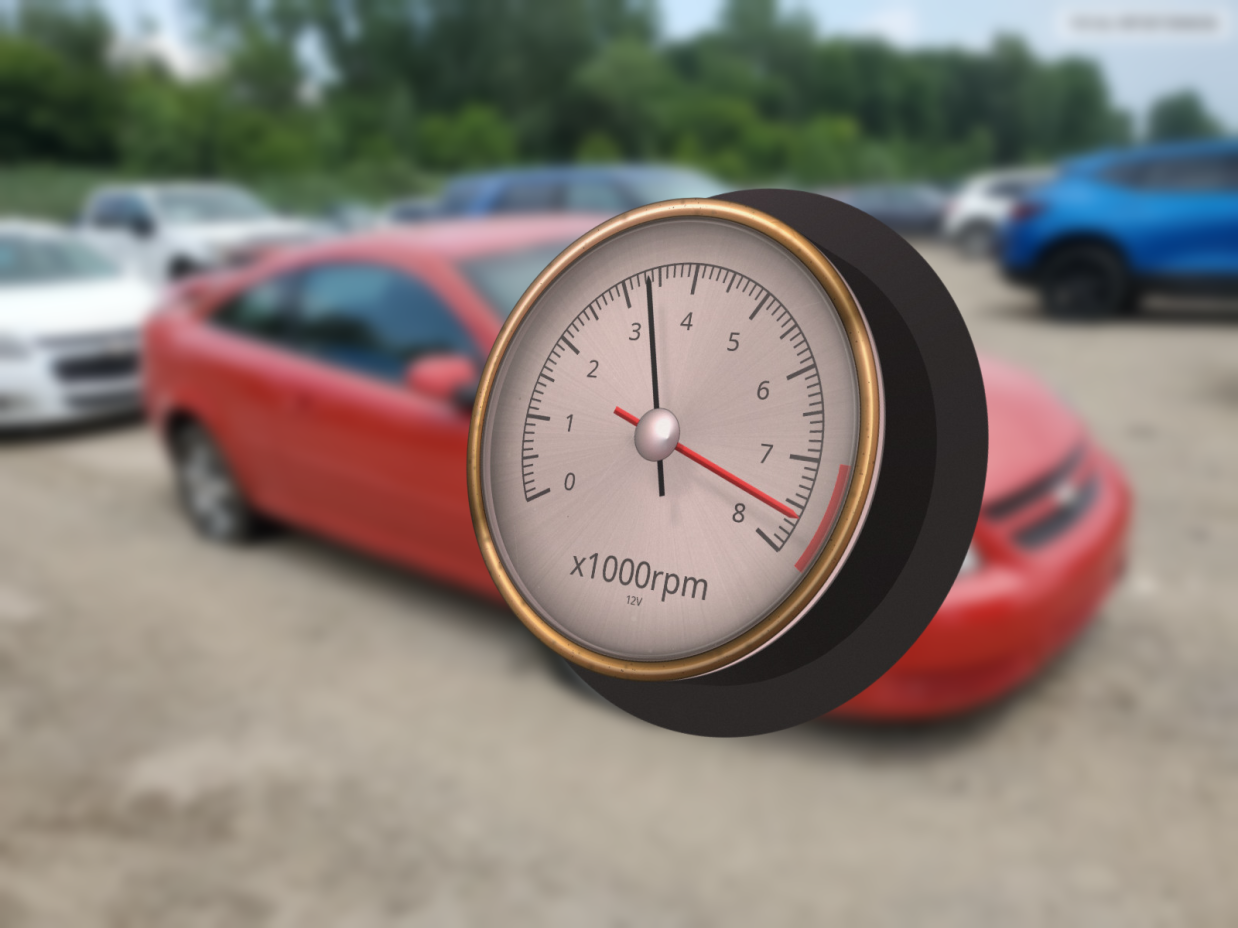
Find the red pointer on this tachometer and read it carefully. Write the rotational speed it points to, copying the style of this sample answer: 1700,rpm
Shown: 7600,rpm
